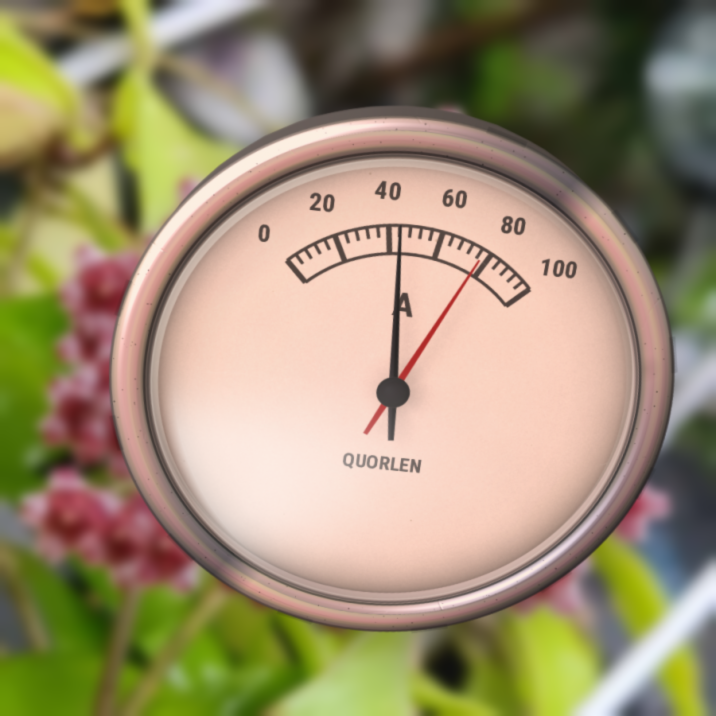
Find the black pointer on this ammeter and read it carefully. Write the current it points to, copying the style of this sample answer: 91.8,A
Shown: 44,A
